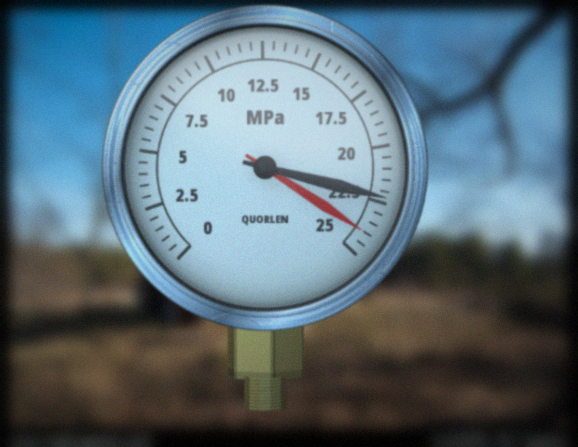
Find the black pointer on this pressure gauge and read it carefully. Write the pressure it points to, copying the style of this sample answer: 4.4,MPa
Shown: 22.25,MPa
